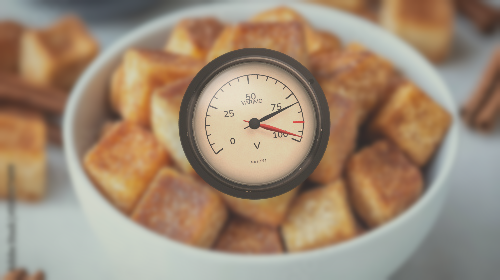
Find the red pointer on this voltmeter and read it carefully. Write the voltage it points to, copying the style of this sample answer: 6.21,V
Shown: 97.5,V
